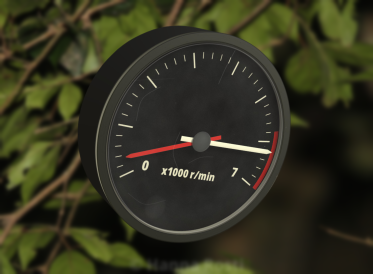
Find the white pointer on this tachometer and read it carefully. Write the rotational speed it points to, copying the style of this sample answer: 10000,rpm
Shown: 6200,rpm
